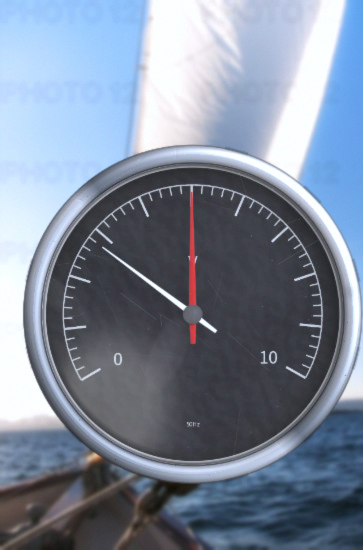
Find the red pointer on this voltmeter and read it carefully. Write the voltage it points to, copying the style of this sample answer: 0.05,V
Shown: 5,V
